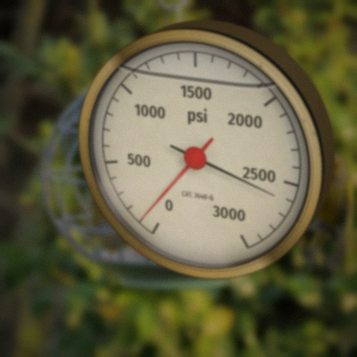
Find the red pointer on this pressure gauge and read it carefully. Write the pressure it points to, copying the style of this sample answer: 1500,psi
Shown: 100,psi
